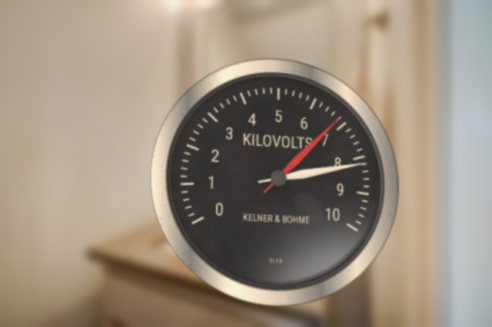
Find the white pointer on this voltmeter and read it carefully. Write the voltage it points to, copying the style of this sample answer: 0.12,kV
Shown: 8.2,kV
